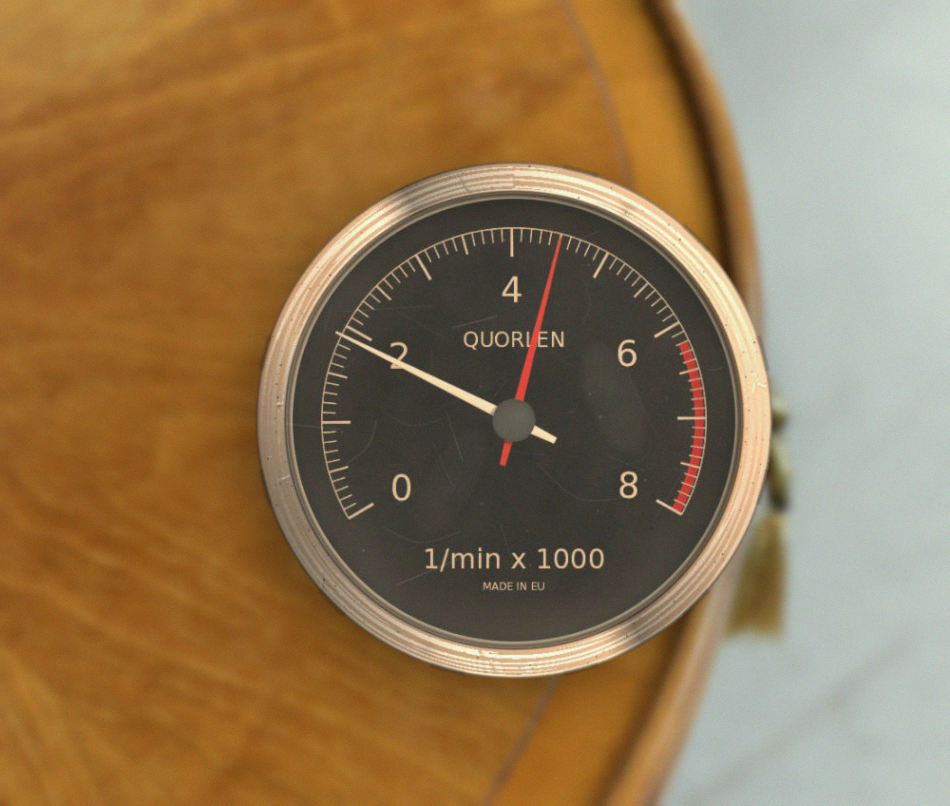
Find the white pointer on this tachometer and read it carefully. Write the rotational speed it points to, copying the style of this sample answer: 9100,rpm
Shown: 1900,rpm
